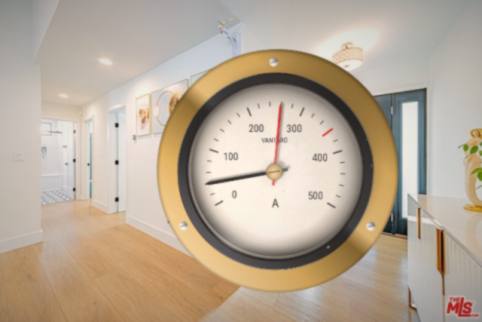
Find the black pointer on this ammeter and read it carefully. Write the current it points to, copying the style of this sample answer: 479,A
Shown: 40,A
